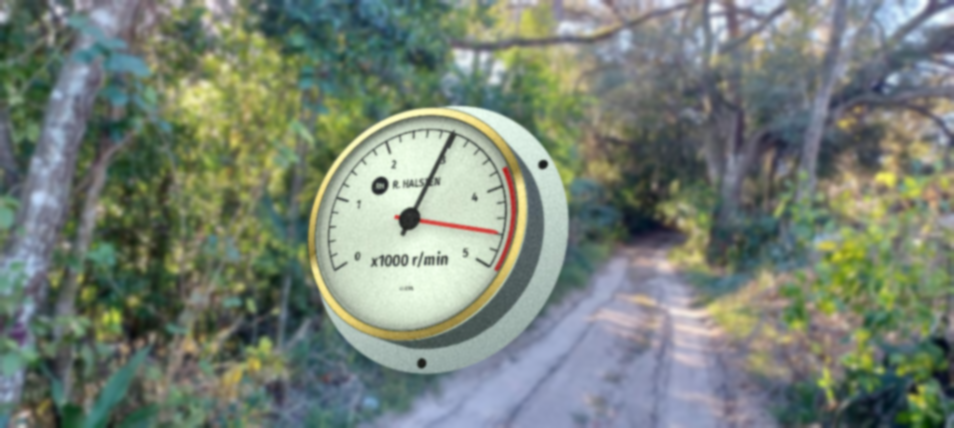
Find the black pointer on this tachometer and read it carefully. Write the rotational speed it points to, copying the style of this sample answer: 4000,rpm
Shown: 3000,rpm
